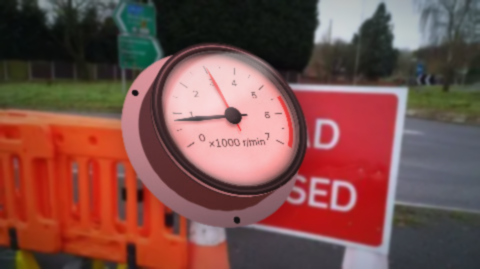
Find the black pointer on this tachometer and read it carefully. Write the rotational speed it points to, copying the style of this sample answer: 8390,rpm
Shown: 750,rpm
